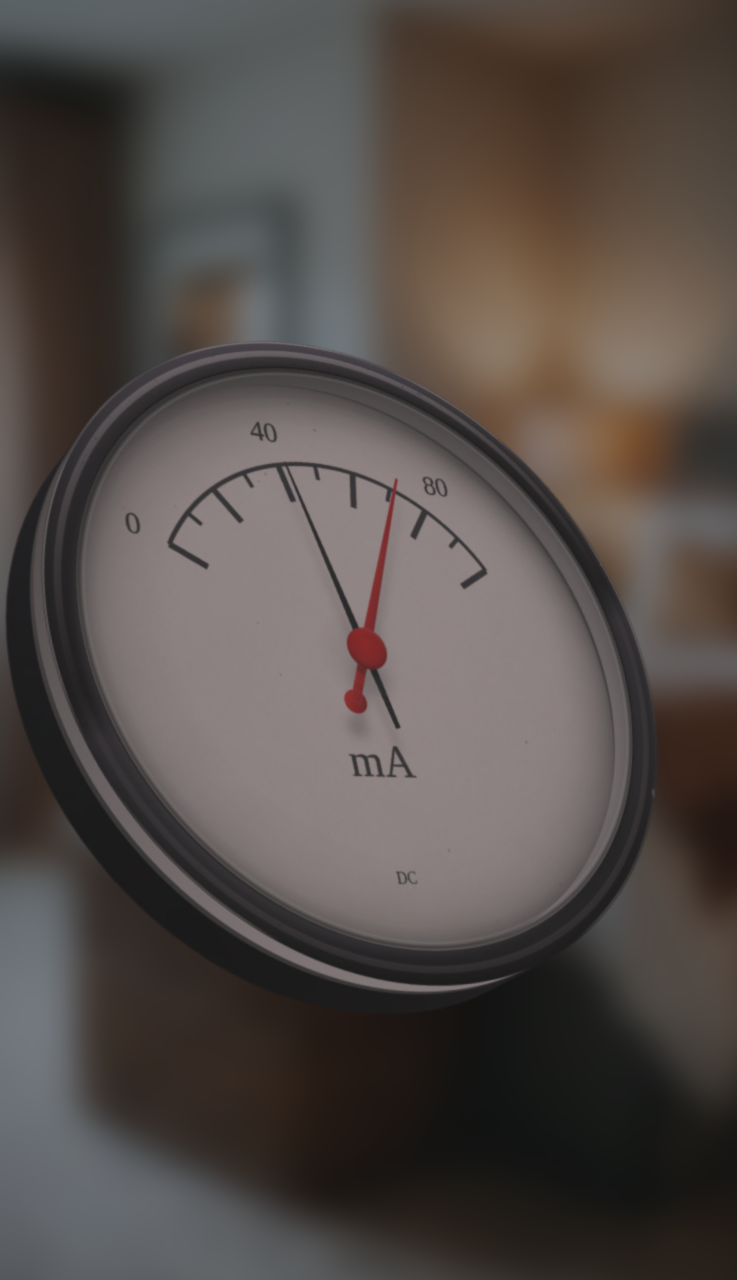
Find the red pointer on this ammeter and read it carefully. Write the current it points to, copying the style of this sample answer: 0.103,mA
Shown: 70,mA
